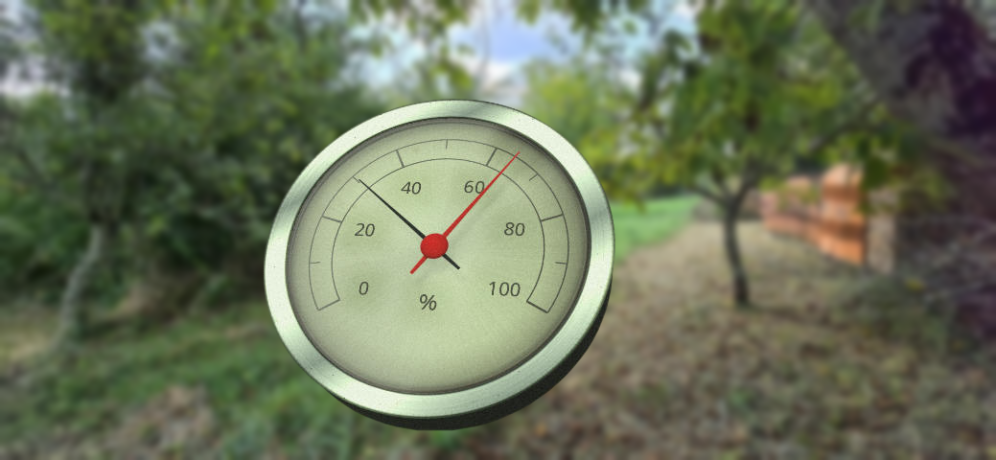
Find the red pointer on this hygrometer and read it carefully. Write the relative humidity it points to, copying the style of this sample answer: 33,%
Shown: 65,%
